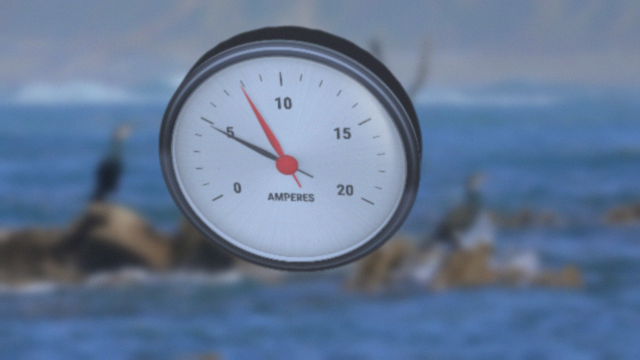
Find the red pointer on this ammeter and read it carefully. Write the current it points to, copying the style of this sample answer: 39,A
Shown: 8,A
